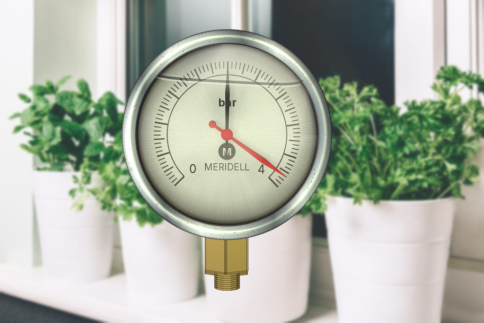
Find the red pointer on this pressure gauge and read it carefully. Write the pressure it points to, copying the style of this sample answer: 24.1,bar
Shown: 3.85,bar
